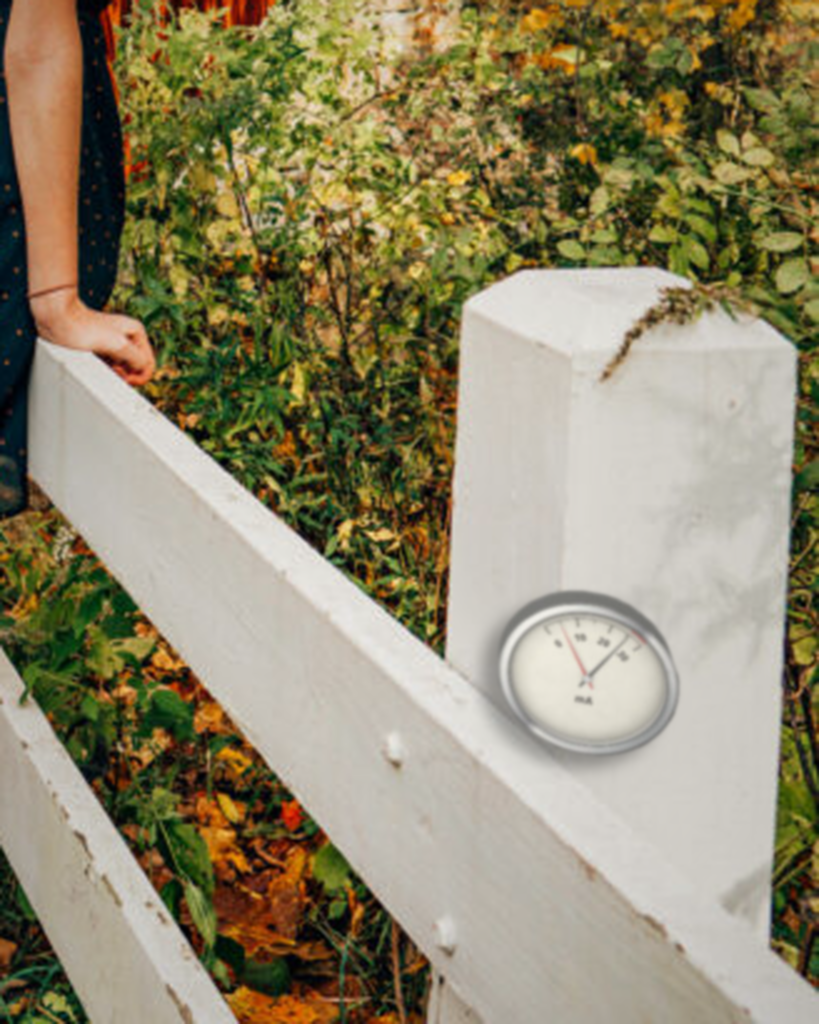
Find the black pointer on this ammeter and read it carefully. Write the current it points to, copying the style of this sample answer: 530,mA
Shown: 25,mA
